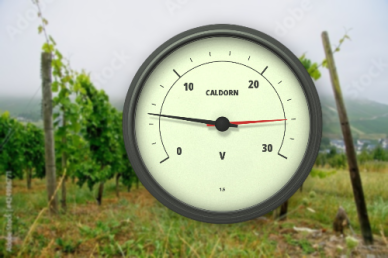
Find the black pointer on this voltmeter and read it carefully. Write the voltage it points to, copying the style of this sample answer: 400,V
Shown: 5,V
